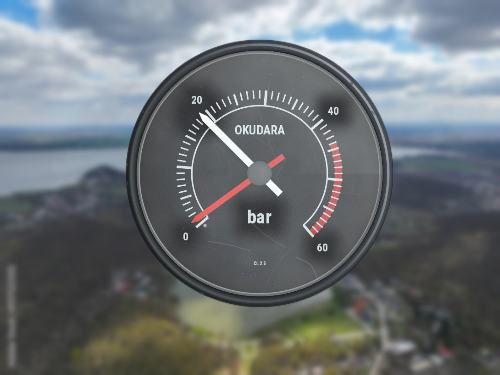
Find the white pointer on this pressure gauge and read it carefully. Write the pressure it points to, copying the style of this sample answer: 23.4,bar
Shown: 19,bar
